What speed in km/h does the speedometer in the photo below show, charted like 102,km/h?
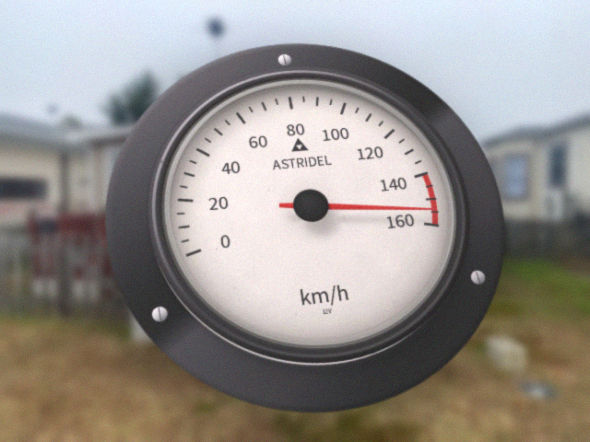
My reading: 155,km/h
